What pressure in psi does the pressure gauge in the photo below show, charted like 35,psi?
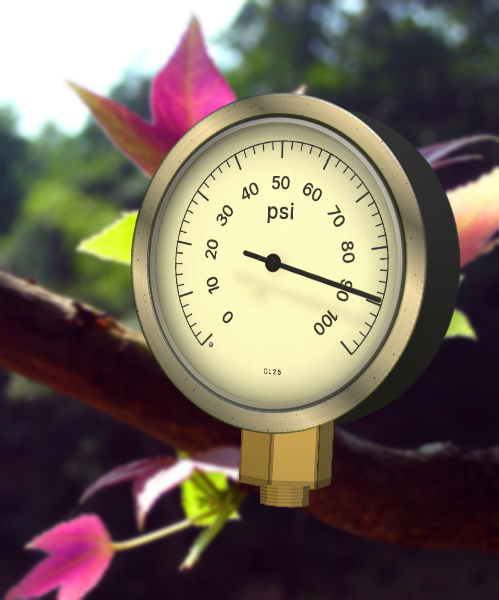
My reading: 89,psi
